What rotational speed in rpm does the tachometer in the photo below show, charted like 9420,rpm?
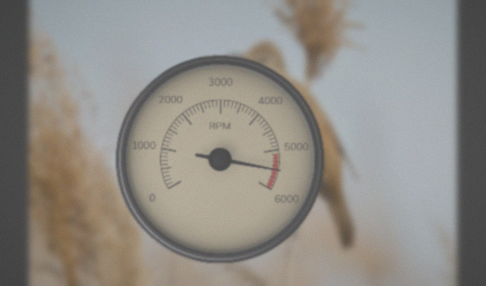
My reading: 5500,rpm
